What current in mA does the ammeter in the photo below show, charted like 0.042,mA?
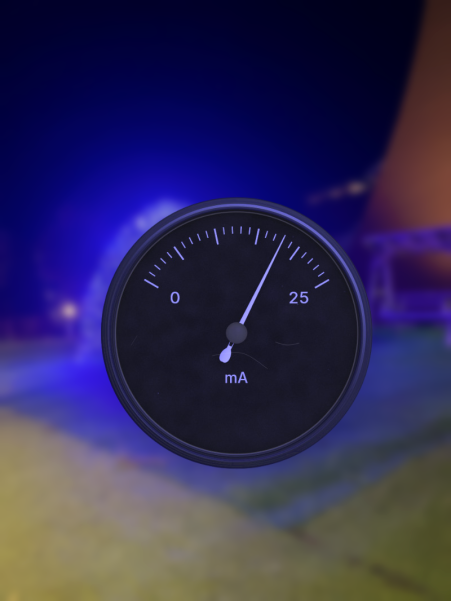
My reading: 18,mA
